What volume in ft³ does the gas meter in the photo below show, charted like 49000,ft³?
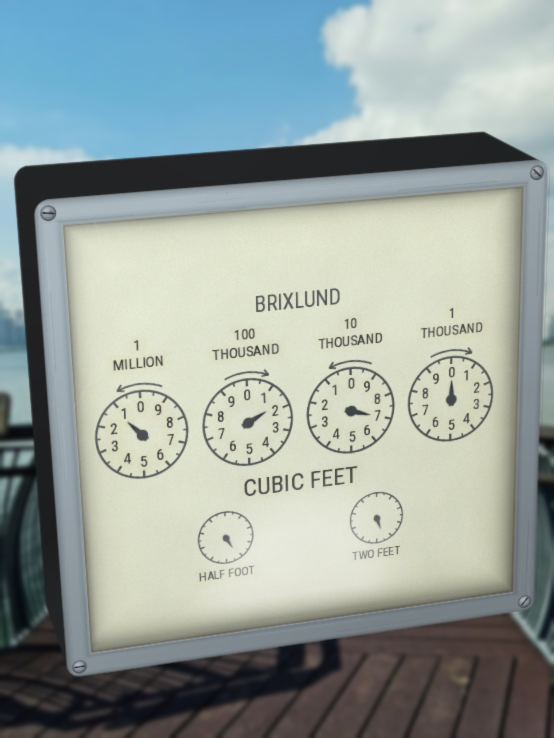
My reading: 117000,ft³
